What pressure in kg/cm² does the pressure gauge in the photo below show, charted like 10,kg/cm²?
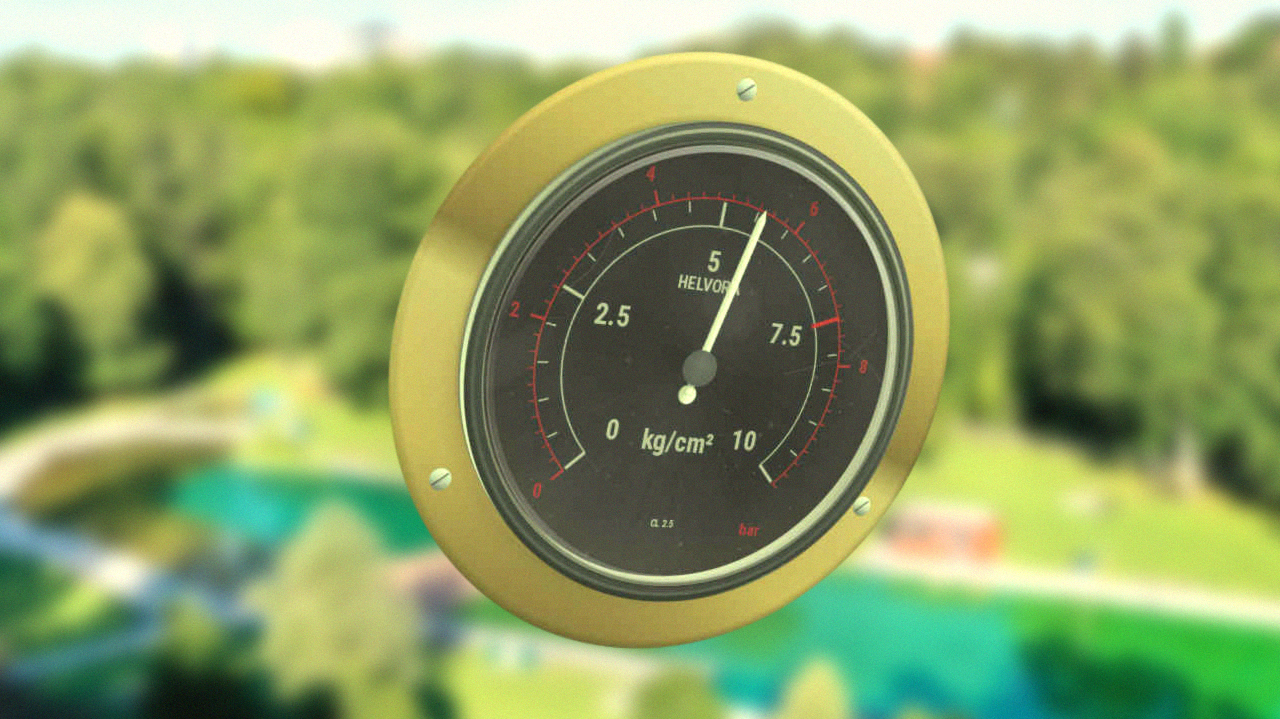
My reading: 5.5,kg/cm²
